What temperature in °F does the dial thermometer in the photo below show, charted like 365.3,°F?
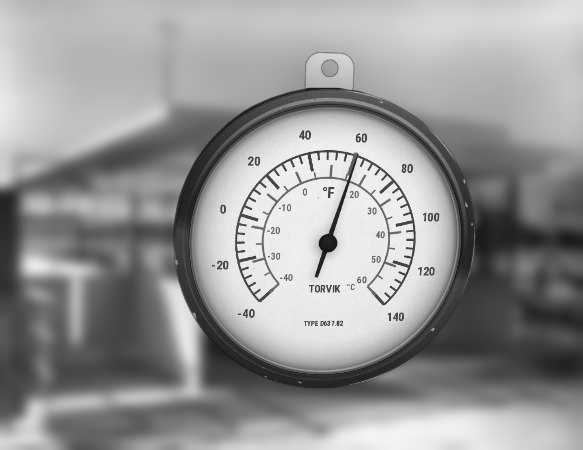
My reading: 60,°F
